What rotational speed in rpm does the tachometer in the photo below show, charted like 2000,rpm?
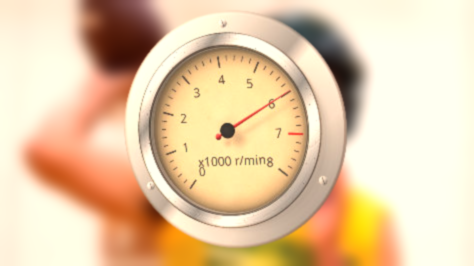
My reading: 6000,rpm
